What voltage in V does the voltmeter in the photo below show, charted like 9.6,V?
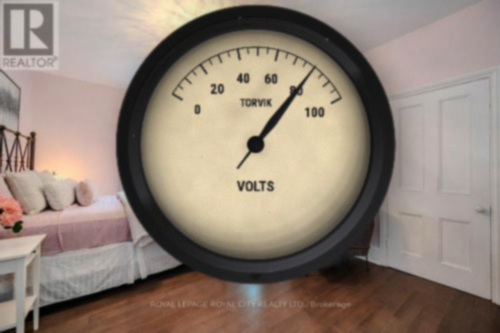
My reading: 80,V
